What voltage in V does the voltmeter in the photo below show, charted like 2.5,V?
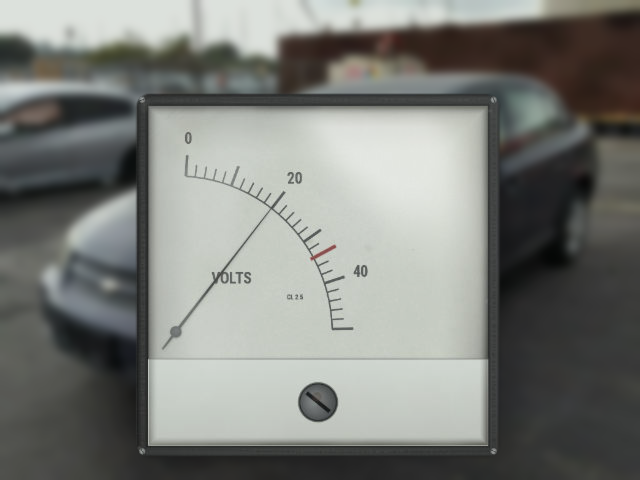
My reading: 20,V
